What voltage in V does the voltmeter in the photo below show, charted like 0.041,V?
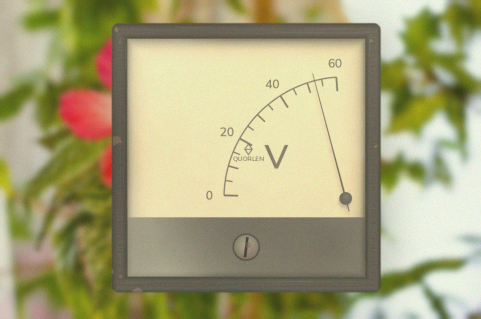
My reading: 52.5,V
